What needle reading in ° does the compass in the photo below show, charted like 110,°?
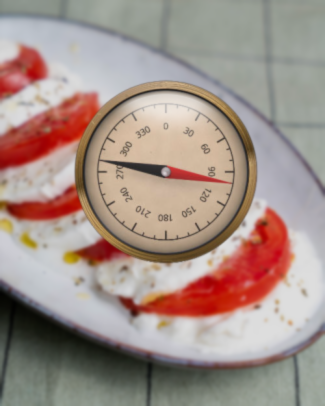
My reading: 100,°
